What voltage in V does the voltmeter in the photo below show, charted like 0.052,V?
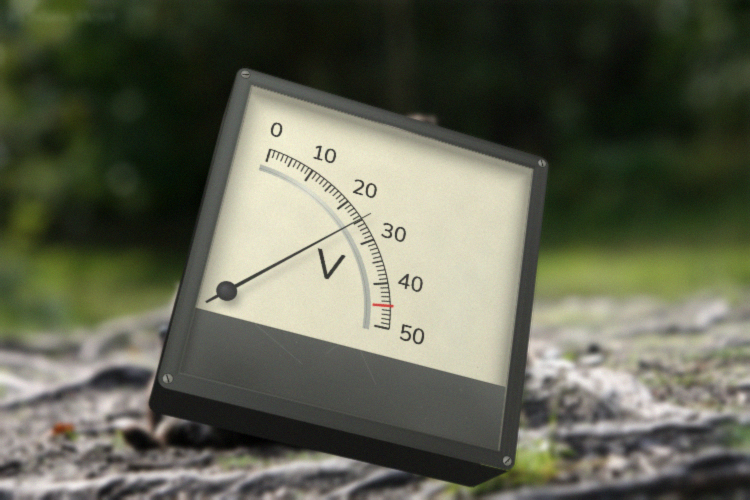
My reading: 25,V
